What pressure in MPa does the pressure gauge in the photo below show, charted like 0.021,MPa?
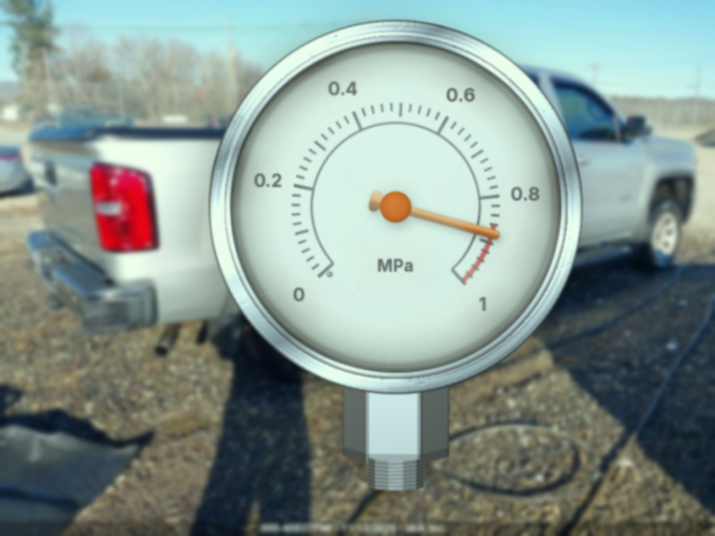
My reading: 0.88,MPa
